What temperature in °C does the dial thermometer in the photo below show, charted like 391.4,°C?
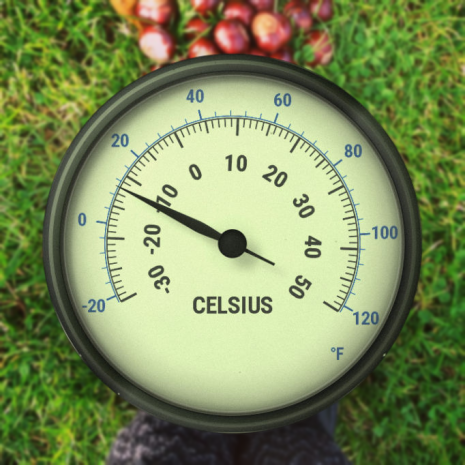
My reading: -12,°C
